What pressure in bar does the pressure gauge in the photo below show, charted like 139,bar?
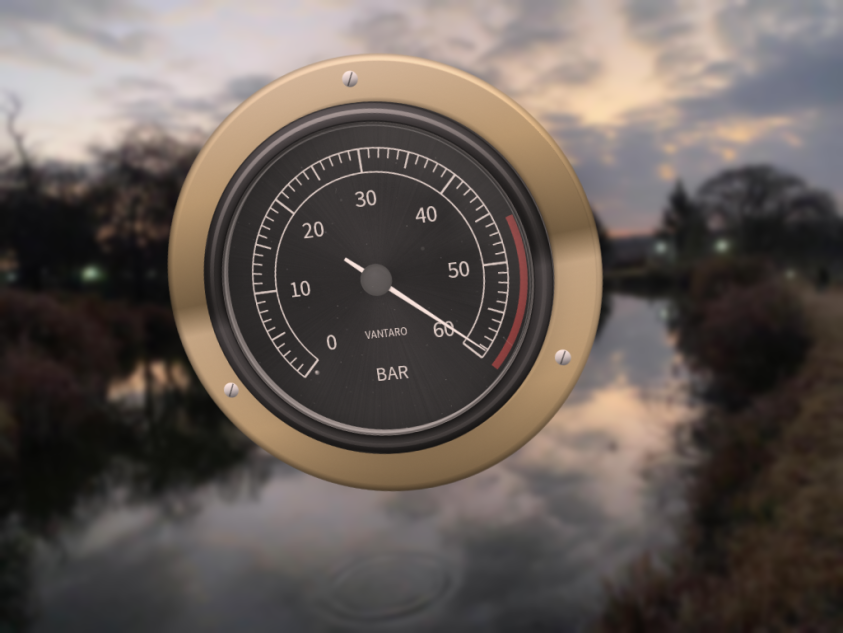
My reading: 59,bar
